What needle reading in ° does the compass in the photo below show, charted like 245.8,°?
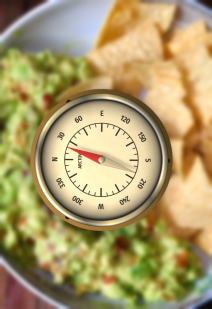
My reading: 20,°
